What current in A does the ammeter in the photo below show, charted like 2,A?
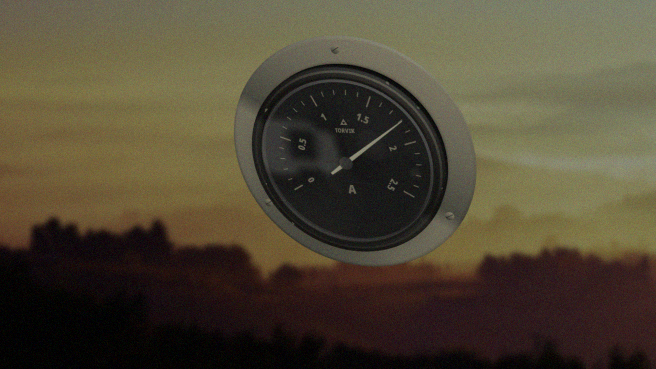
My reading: 1.8,A
